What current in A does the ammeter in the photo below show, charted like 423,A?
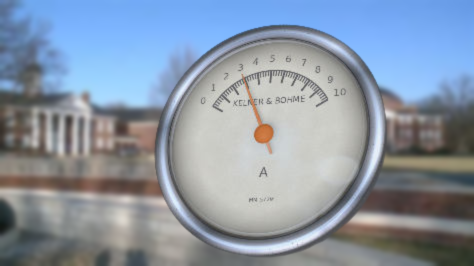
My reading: 3,A
